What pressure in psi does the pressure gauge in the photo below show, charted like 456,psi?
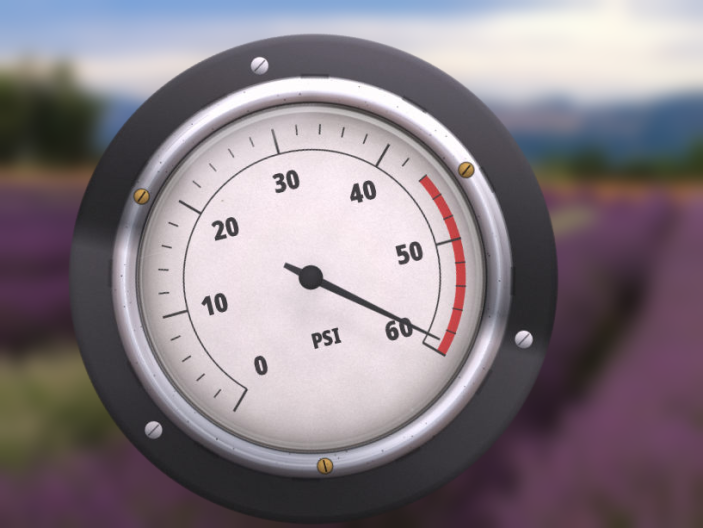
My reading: 59,psi
